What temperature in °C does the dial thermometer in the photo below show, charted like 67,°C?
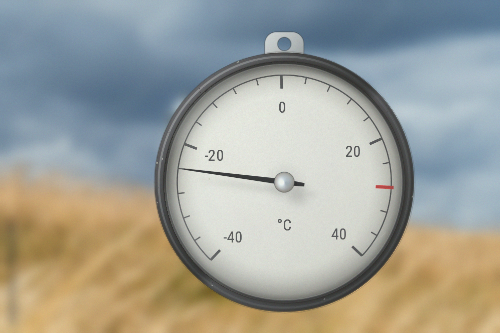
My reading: -24,°C
